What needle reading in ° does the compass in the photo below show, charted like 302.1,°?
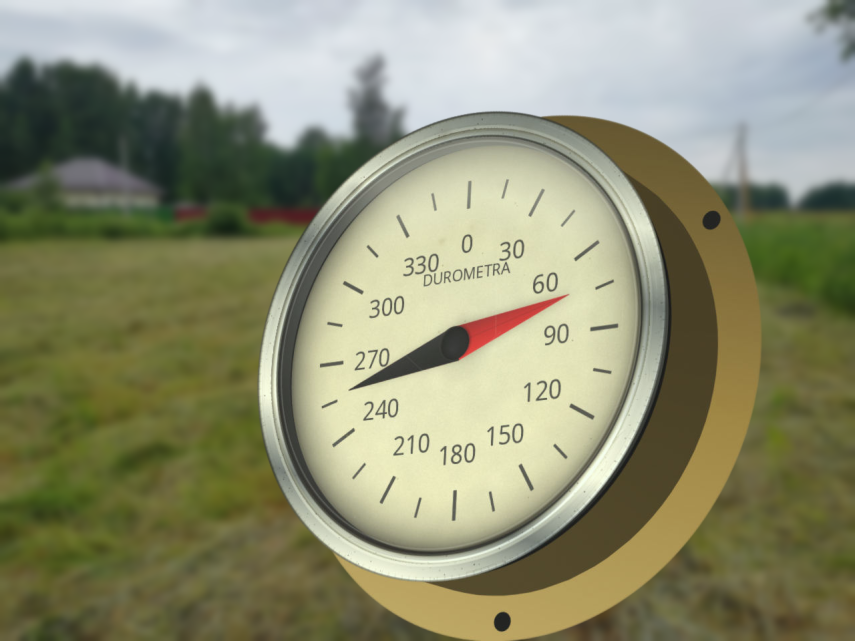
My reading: 75,°
